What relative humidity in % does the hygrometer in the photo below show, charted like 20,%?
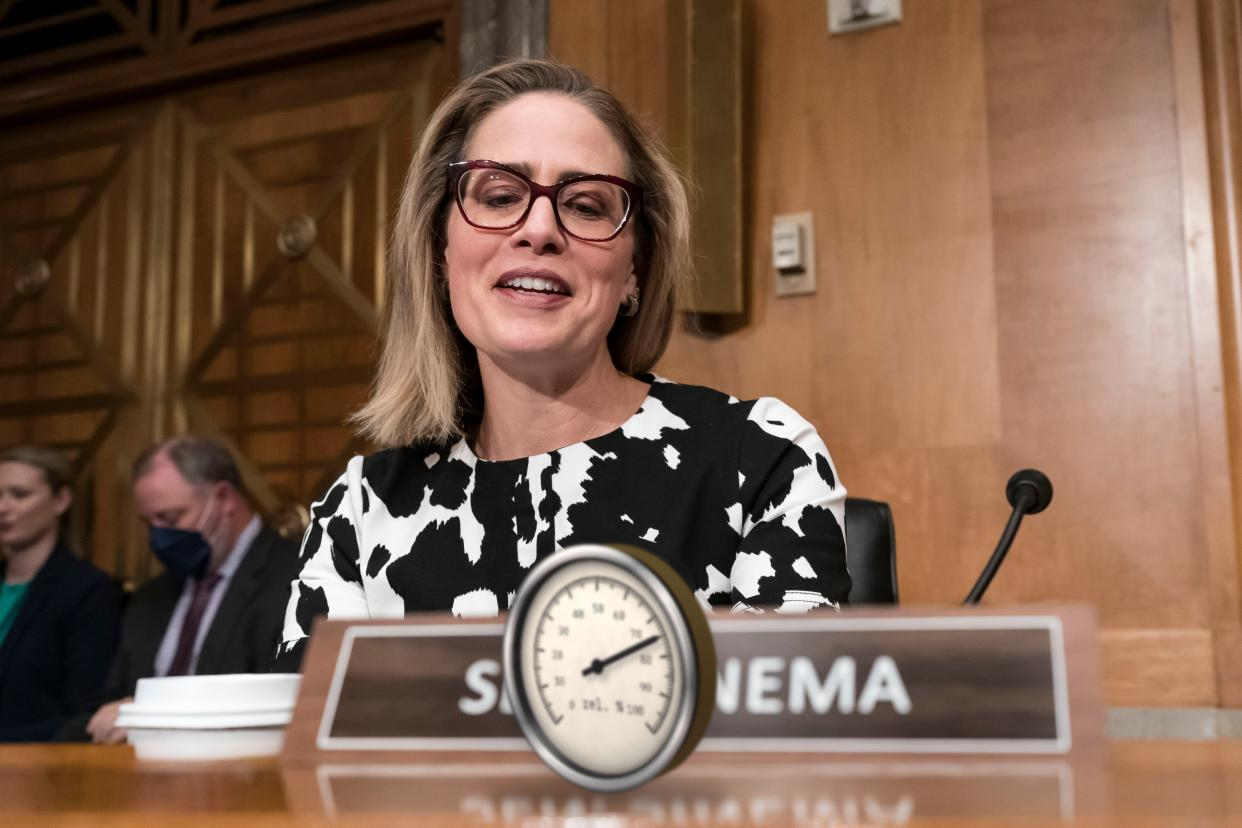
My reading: 75,%
